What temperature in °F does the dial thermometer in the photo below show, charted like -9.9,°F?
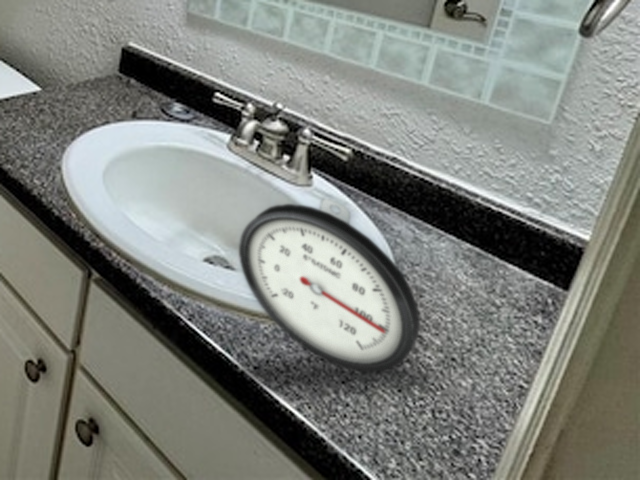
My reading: 100,°F
